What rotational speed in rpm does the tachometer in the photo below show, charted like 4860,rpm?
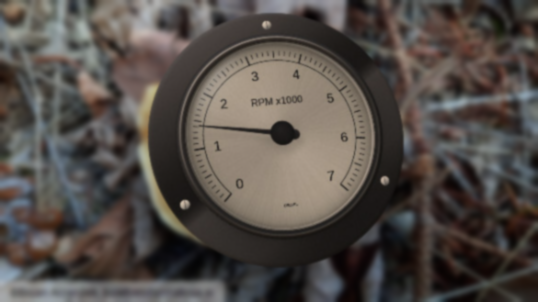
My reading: 1400,rpm
